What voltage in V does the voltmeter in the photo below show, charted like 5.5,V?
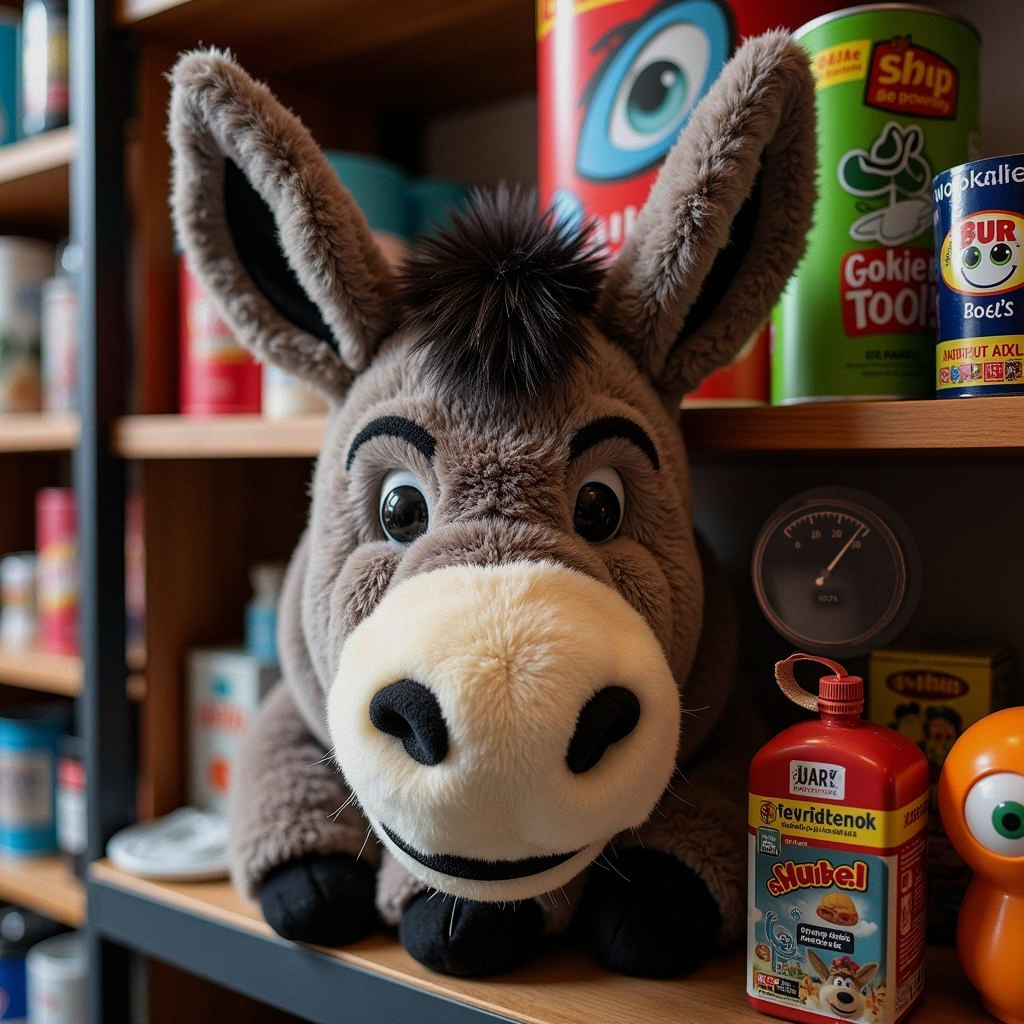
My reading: 28,V
